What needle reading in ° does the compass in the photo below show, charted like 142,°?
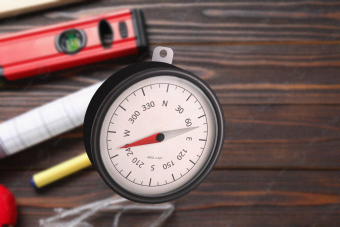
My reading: 250,°
